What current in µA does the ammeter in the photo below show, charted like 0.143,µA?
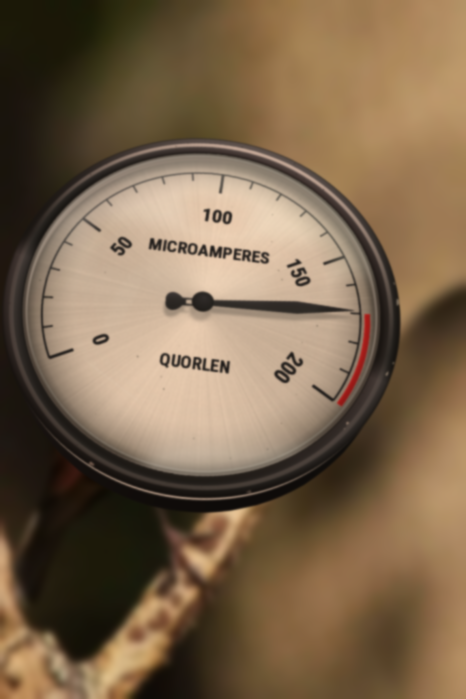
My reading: 170,µA
